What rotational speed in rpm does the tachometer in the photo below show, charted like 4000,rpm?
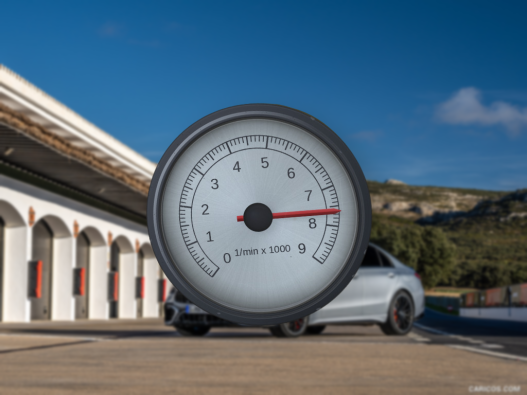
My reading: 7600,rpm
